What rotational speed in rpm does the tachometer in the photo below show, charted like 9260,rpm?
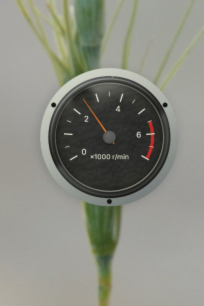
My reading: 2500,rpm
